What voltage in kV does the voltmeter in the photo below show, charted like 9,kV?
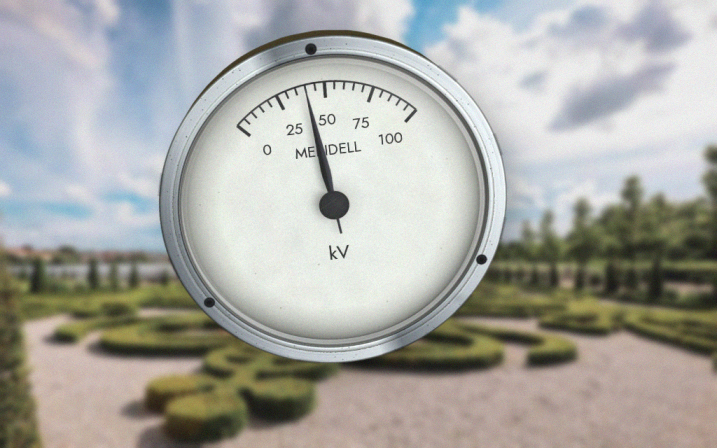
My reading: 40,kV
